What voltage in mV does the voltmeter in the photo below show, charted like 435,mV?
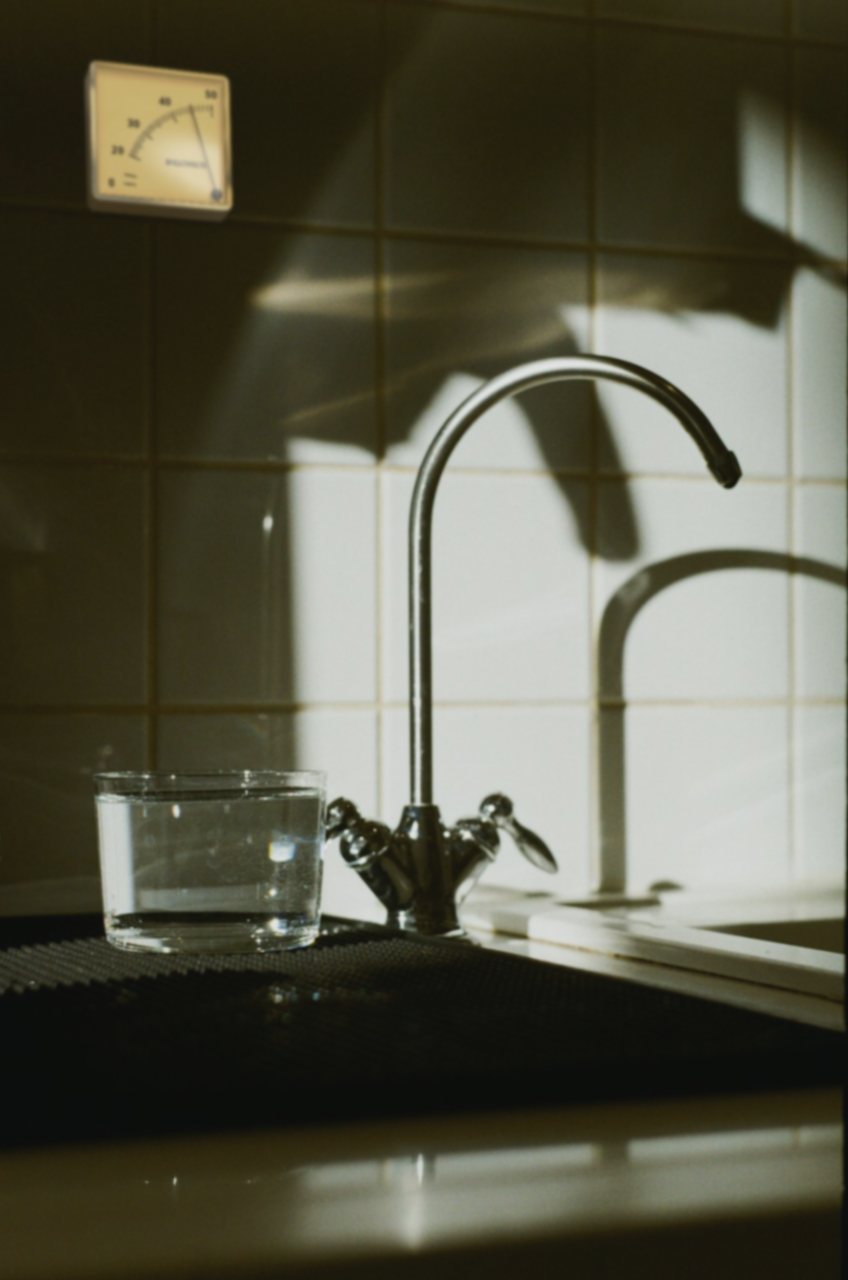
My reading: 45,mV
